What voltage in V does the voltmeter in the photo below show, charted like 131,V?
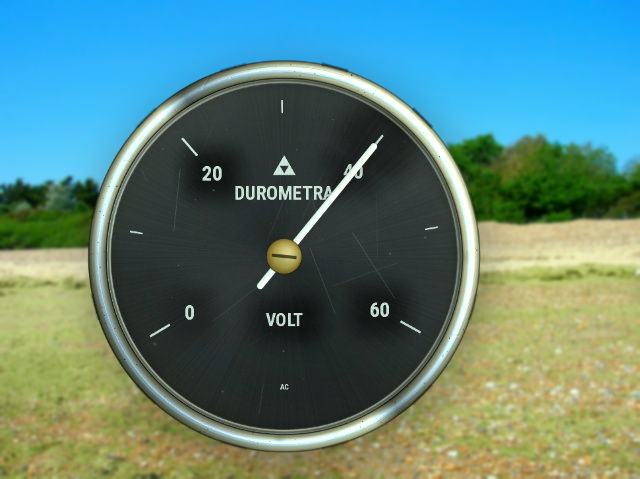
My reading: 40,V
